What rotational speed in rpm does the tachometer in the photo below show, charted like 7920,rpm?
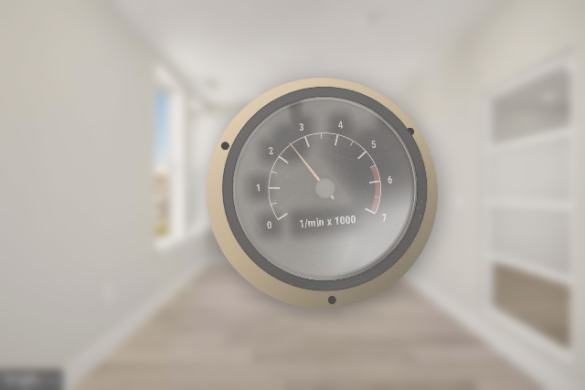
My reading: 2500,rpm
